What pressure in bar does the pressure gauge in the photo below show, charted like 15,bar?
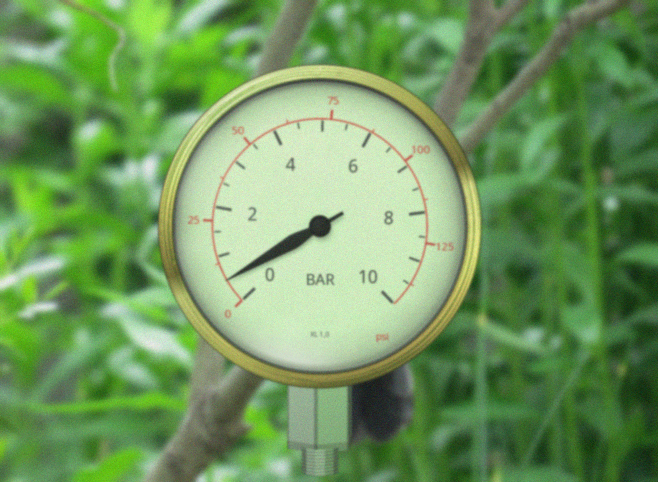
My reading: 0.5,bar
